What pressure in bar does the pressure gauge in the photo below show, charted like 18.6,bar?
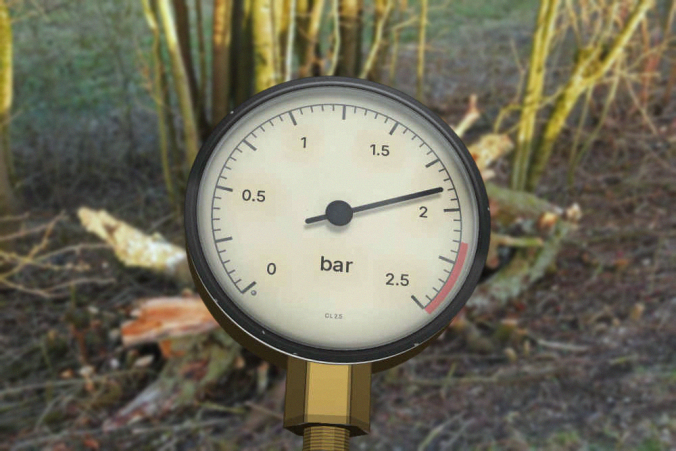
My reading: 1.9,bar
